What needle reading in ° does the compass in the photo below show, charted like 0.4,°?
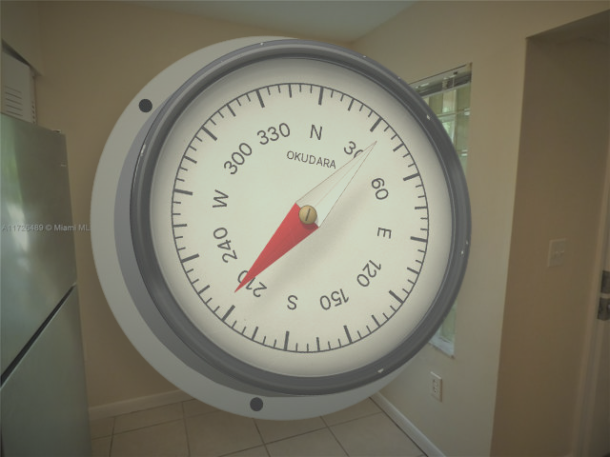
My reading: 215,°
